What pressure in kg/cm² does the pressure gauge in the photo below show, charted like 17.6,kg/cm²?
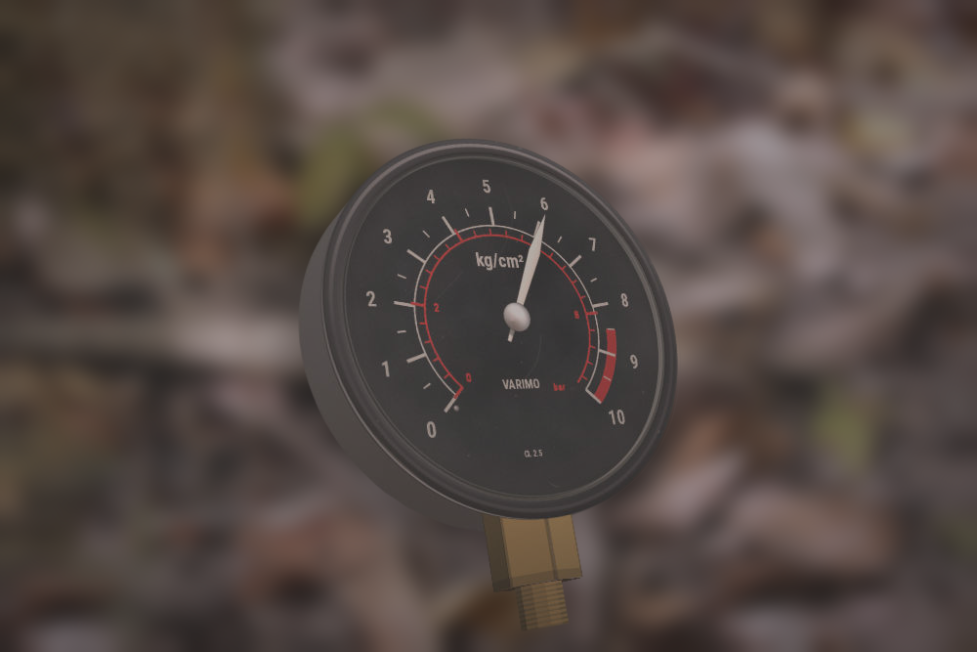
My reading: 6,kg/cm²
